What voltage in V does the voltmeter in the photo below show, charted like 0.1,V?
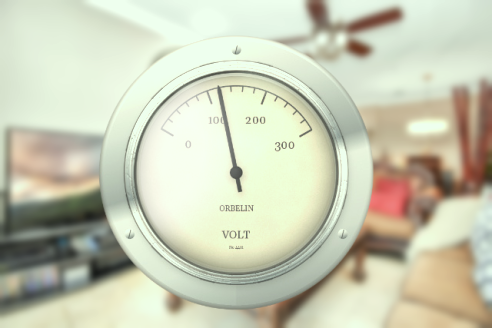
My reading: 120,V
